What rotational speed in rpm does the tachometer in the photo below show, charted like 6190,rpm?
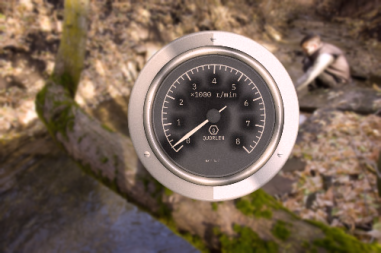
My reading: 200,rpm
